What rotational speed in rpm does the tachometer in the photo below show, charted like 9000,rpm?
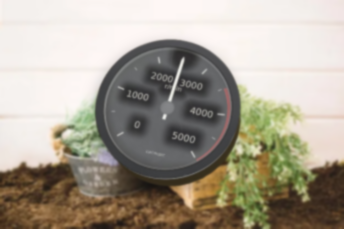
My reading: 2500,rpm
